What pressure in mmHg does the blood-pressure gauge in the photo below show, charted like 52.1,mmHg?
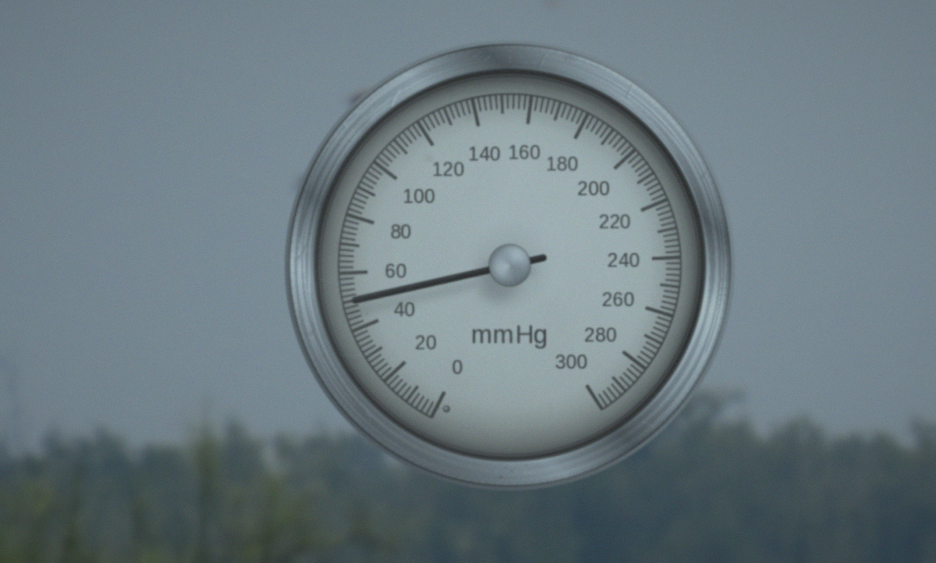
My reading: 50,mmHg
